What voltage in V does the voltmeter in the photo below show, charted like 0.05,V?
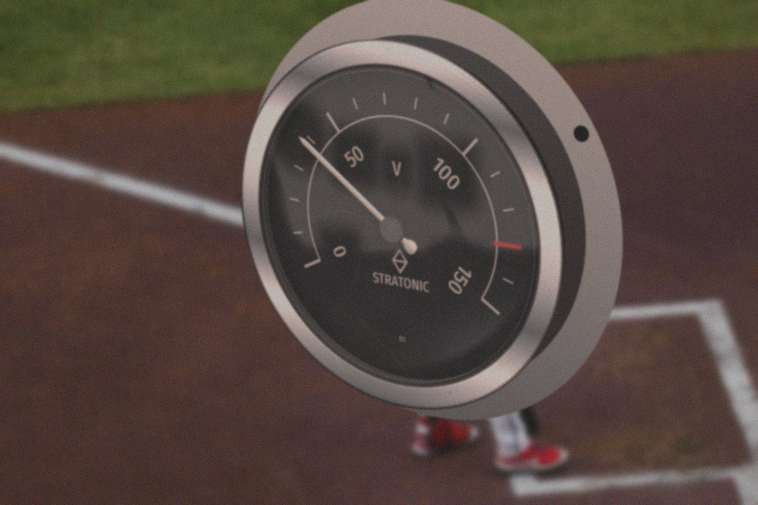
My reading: 40,V
